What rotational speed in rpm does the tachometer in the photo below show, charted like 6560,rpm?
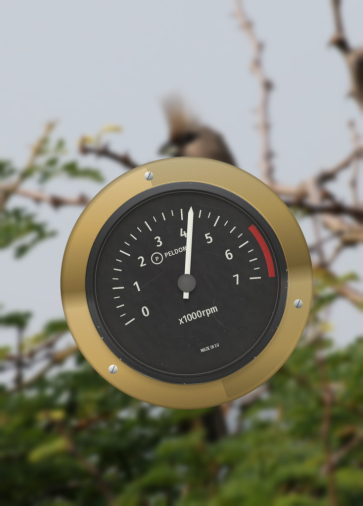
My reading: 4250,rpm
